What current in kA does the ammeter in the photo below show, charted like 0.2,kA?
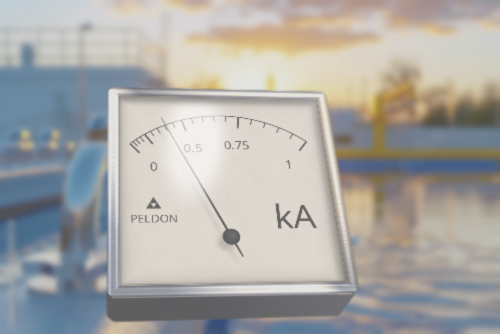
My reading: 0.4,kA
